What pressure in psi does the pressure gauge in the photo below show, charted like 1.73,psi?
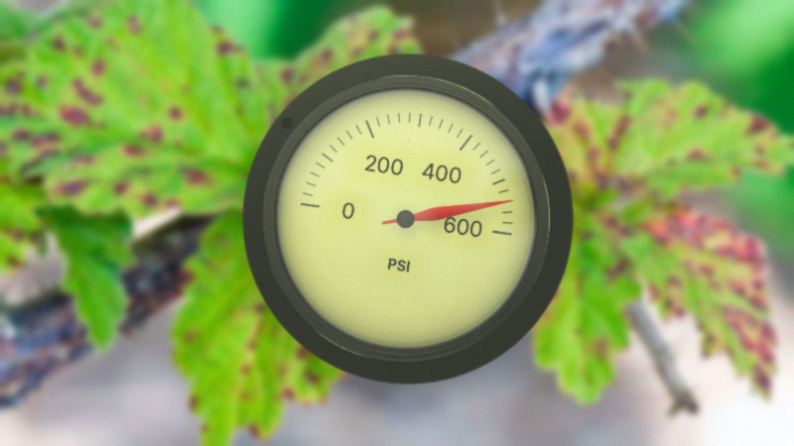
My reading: 540,psi
